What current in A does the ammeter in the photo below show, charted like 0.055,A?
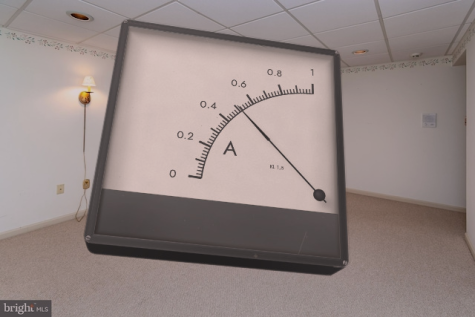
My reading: 0.5,A
